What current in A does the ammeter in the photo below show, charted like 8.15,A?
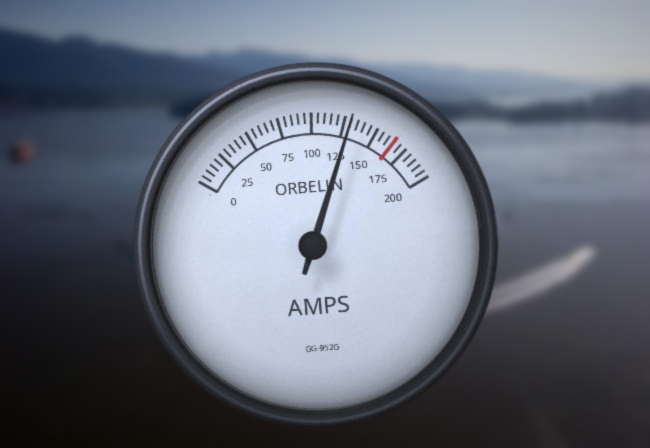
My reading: 130,A
